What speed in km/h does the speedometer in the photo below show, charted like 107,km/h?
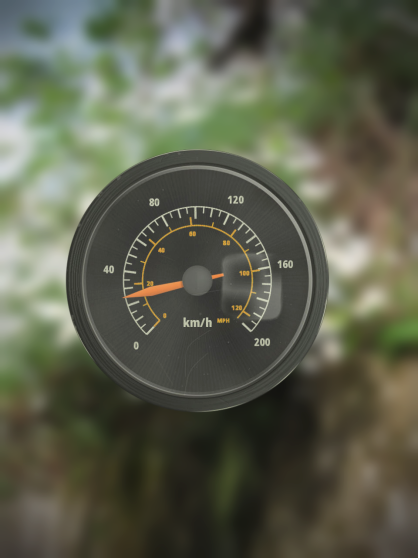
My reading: 25,km/h
